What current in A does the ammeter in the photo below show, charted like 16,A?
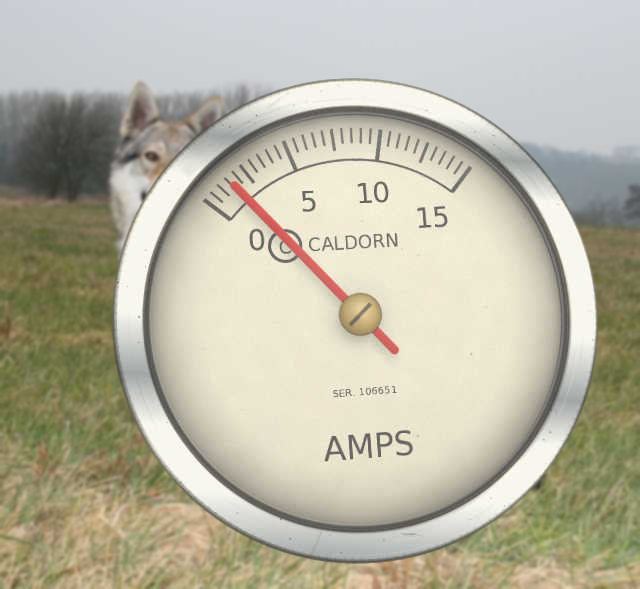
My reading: 1.5,A
